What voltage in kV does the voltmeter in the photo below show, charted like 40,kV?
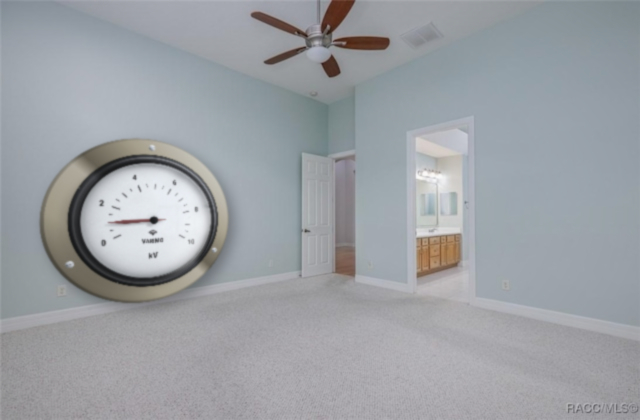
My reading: 1,kV
